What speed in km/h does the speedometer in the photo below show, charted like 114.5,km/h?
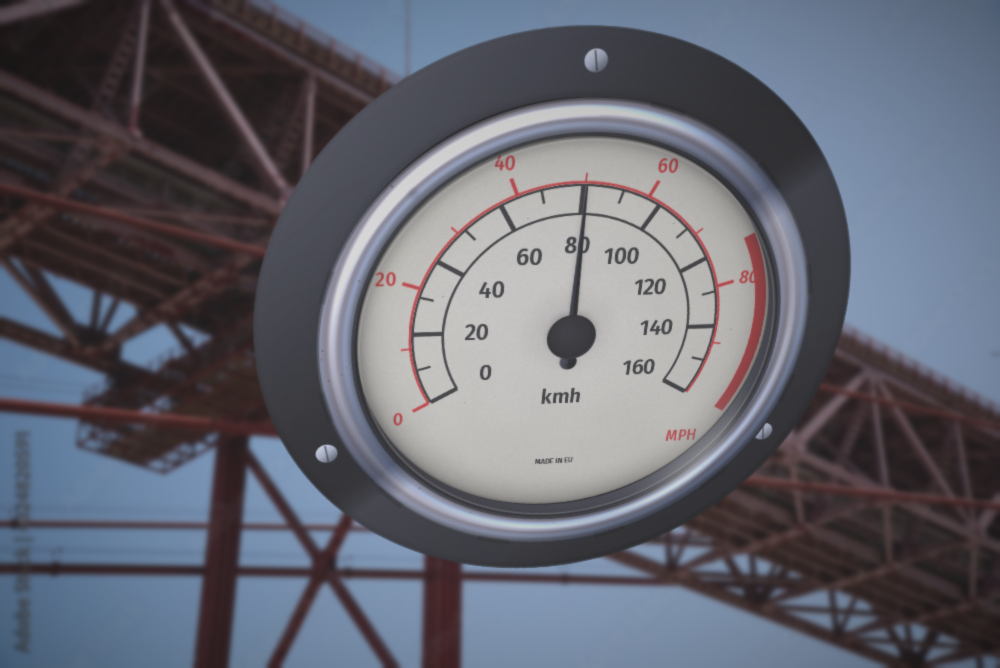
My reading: 80,km/h
